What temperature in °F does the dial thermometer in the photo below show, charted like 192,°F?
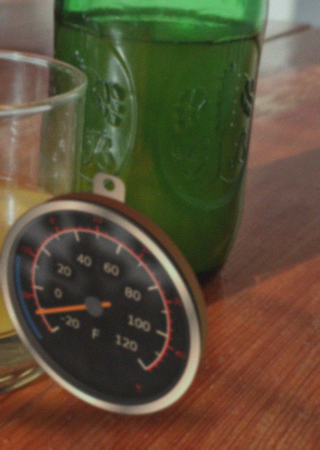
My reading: -10,°F
